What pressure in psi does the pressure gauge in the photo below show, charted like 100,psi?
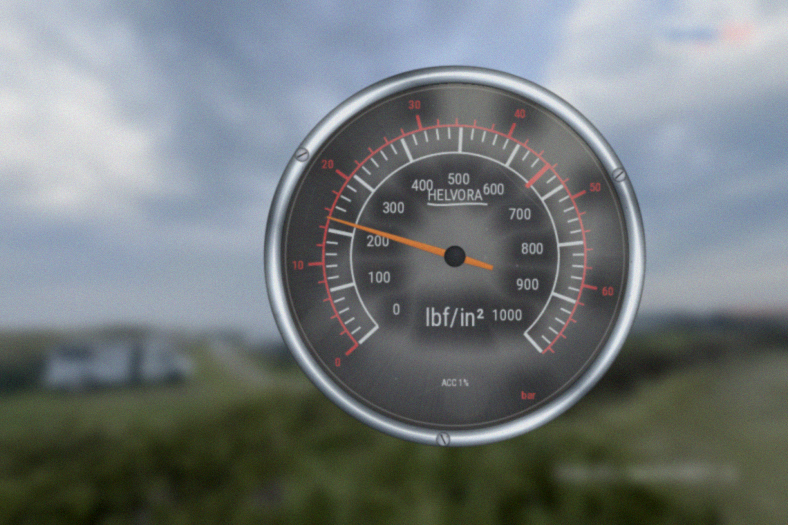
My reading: 220,psi
